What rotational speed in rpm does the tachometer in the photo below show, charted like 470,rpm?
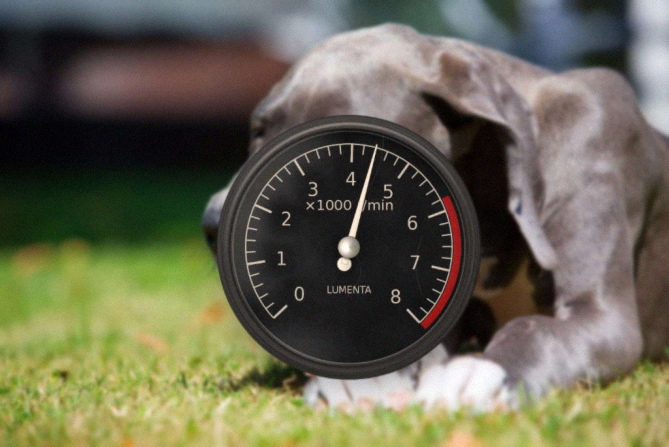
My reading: 4400,rpm
